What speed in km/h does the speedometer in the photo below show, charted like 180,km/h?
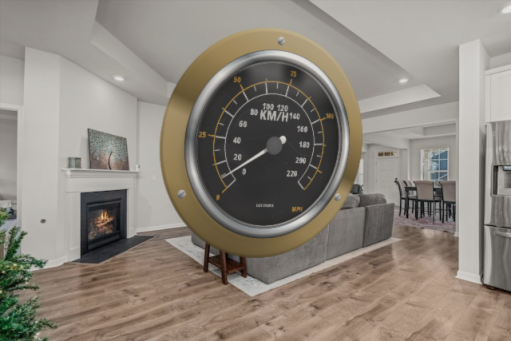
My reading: 10,km/h
